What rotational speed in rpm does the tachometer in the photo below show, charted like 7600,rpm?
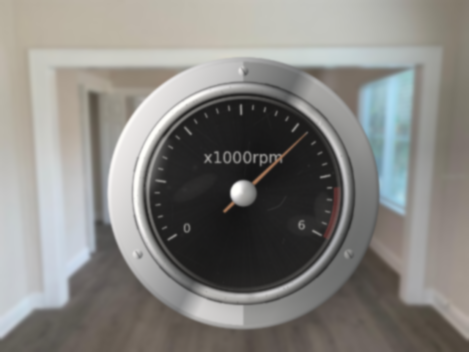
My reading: 4200,rpm
